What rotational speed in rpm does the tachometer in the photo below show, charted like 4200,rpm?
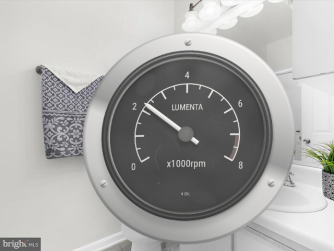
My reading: 2250,rpm
